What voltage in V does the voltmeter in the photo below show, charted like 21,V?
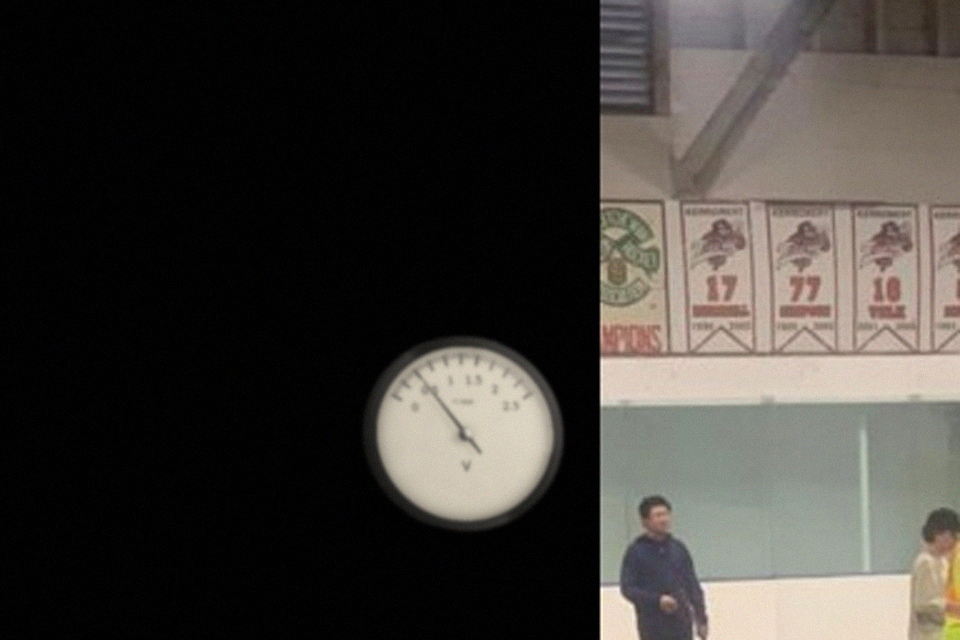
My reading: 0.5,V
